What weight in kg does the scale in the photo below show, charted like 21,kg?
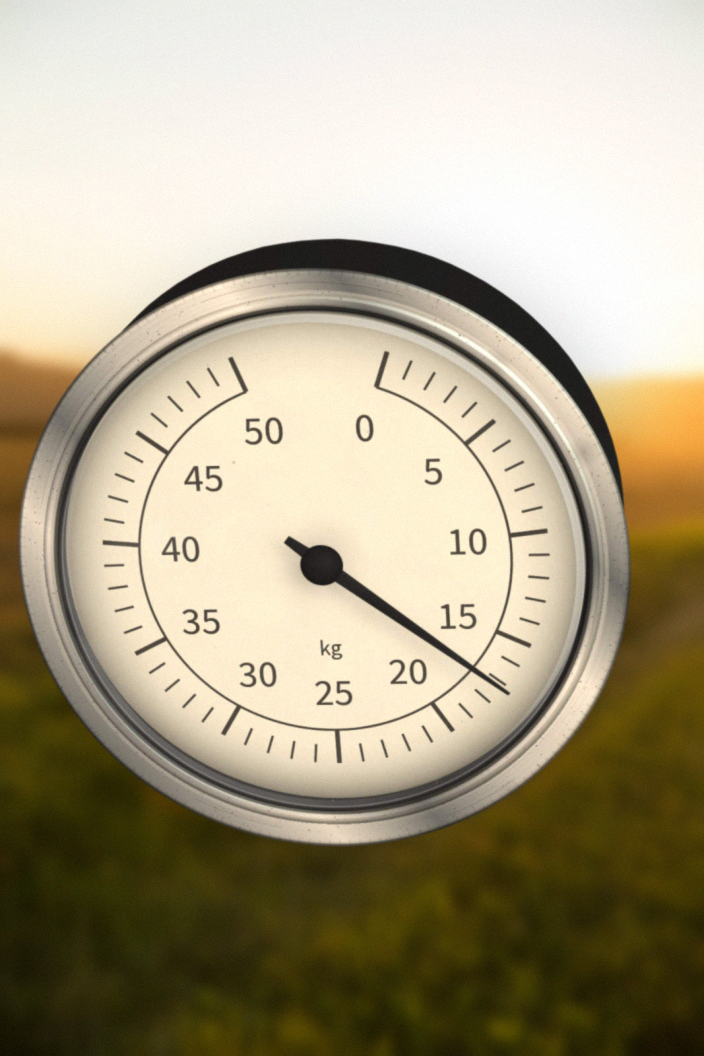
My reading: 17,kg
